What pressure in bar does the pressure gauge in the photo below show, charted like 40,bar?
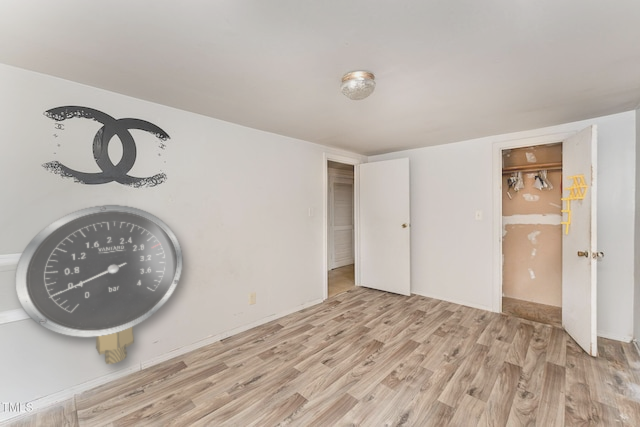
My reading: 0.4,bar
